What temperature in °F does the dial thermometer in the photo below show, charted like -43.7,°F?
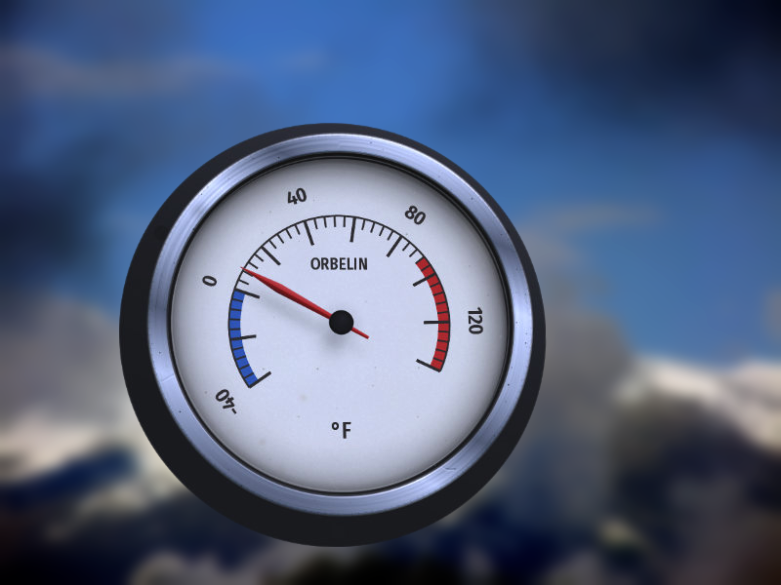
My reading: 8,°F
